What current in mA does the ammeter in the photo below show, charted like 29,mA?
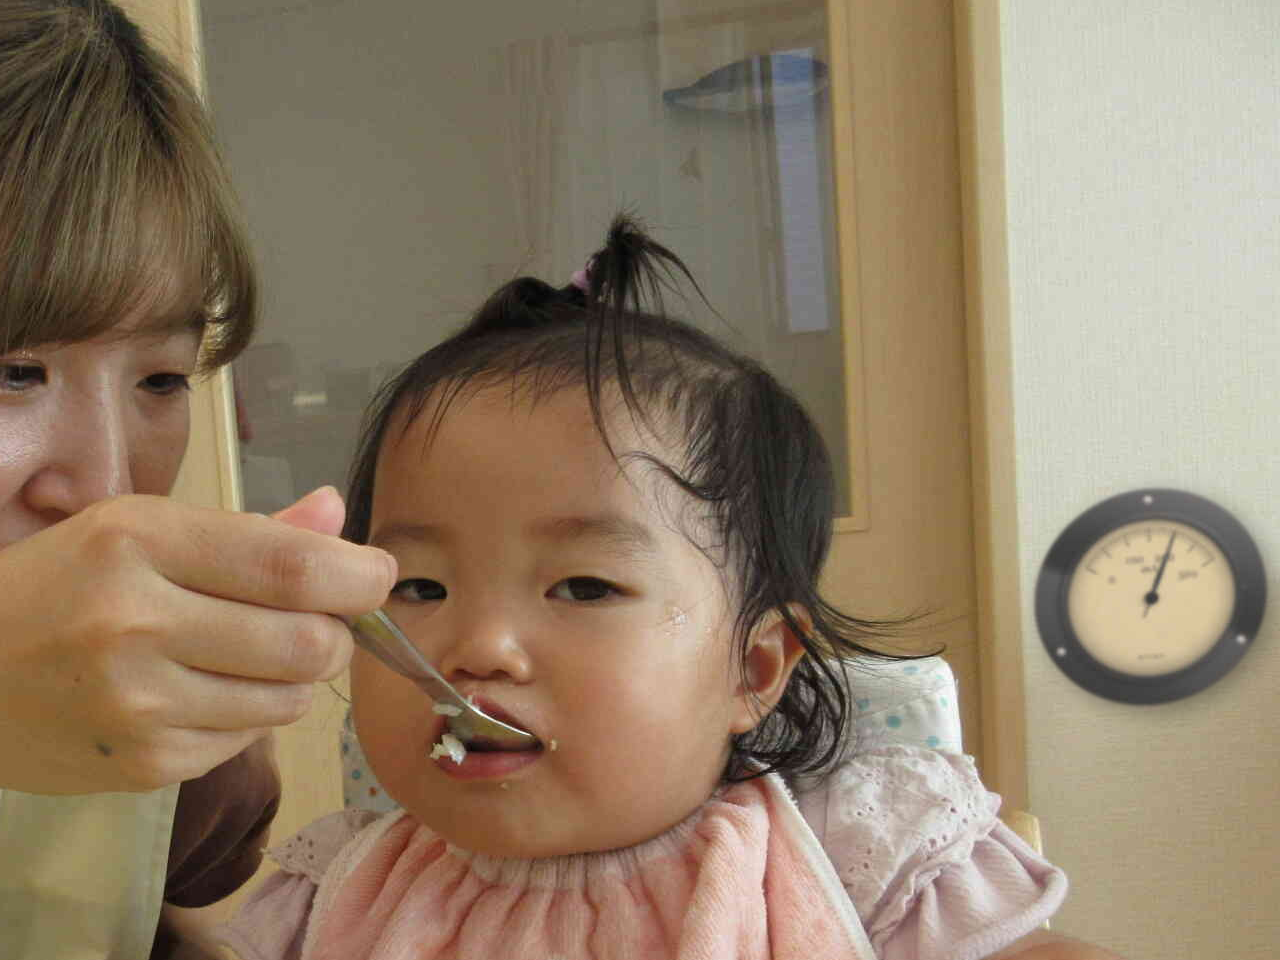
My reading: 200,mA
